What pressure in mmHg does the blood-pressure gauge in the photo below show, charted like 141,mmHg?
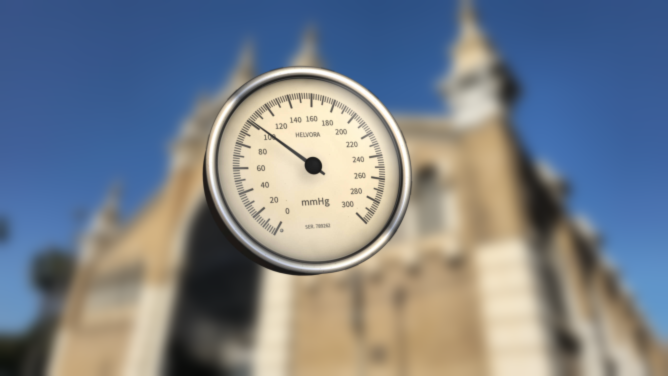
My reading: 100,mmHg
